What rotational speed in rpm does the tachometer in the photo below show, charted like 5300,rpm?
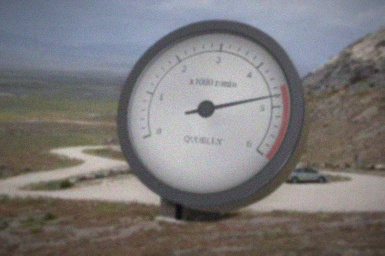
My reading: 4800,rpm
